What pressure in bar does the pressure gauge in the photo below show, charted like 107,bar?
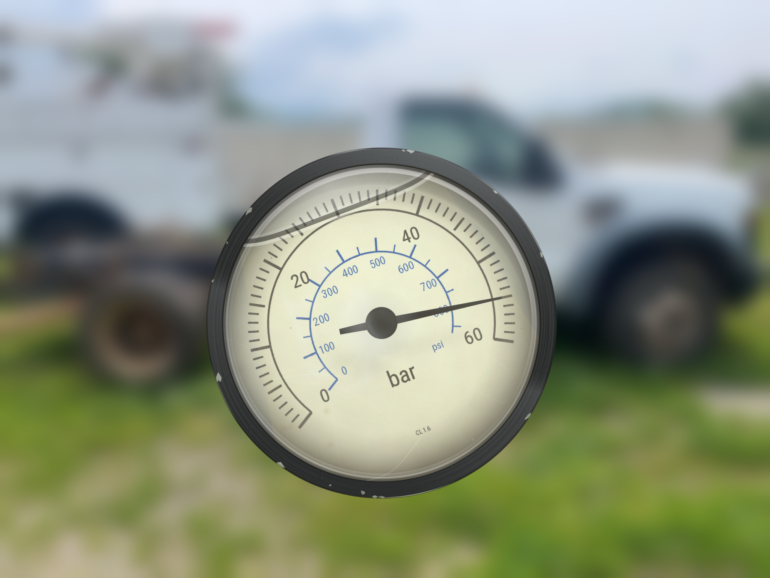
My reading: 55,bar
